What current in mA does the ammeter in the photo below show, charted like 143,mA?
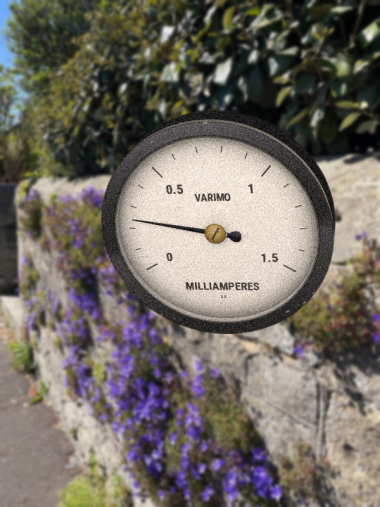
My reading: 0.25,mA
